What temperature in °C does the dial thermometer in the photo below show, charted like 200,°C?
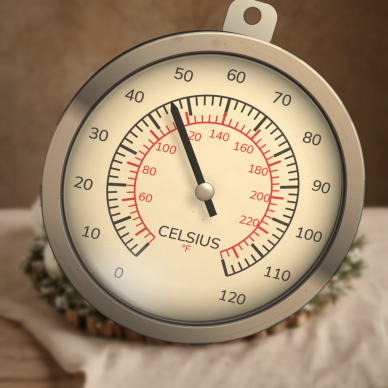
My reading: 46,°C
